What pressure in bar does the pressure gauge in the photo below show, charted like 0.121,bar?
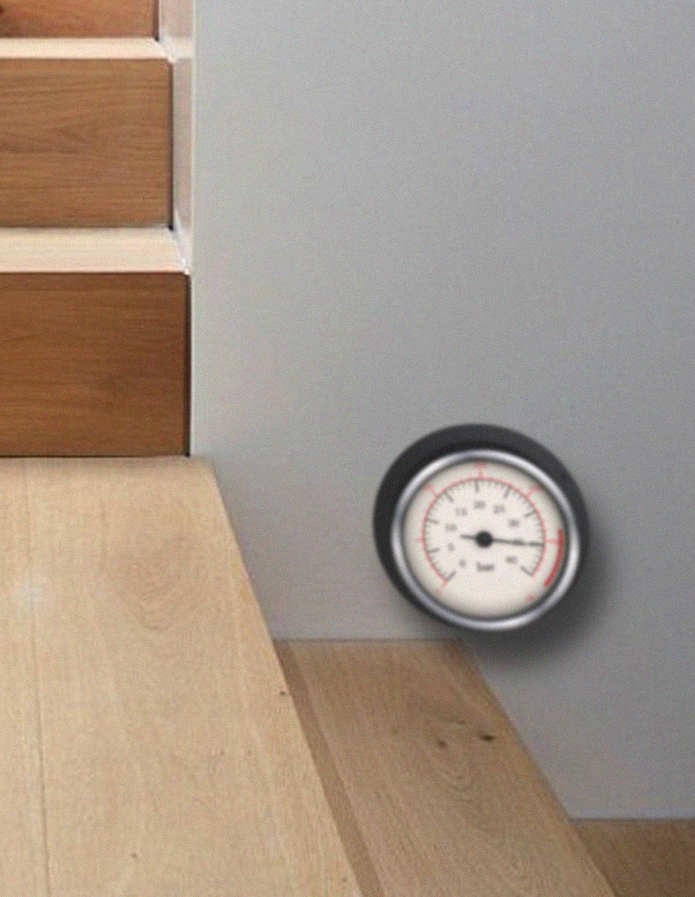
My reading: 35,bar
